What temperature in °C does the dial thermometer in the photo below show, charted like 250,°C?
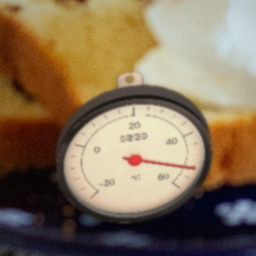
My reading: 52,°C
